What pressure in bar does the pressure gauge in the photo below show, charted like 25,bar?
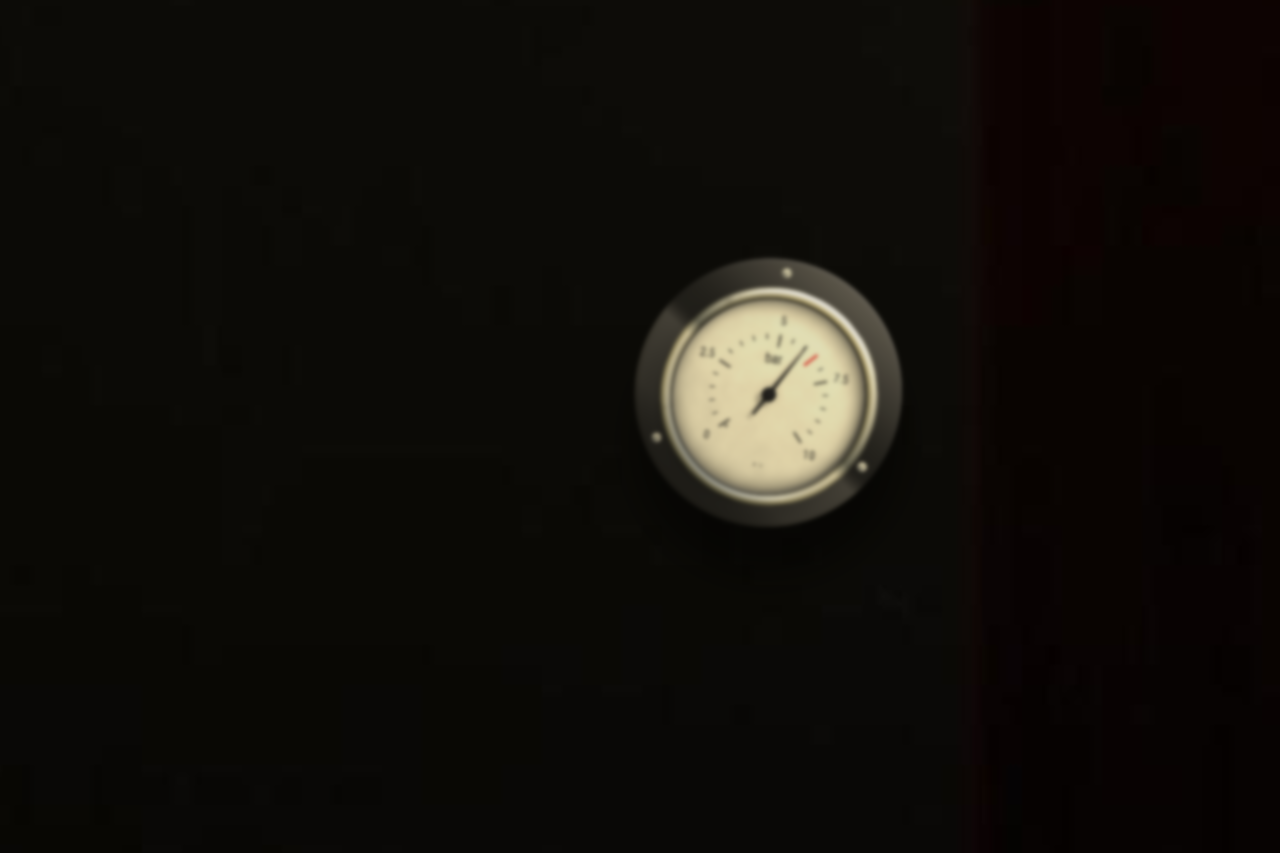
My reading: 6,bar
